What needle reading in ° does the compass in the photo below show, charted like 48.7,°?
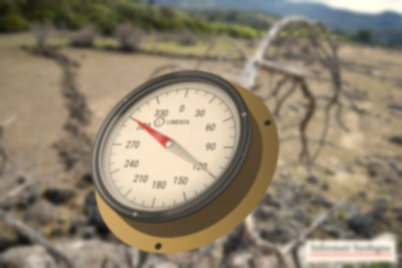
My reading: 300,°
